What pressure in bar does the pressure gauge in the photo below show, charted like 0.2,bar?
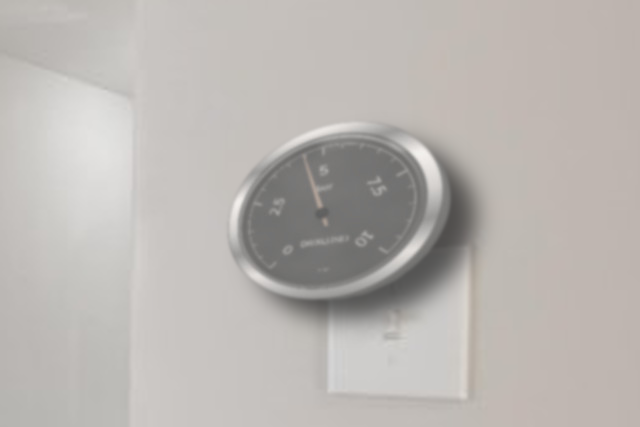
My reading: 4.5,bar
